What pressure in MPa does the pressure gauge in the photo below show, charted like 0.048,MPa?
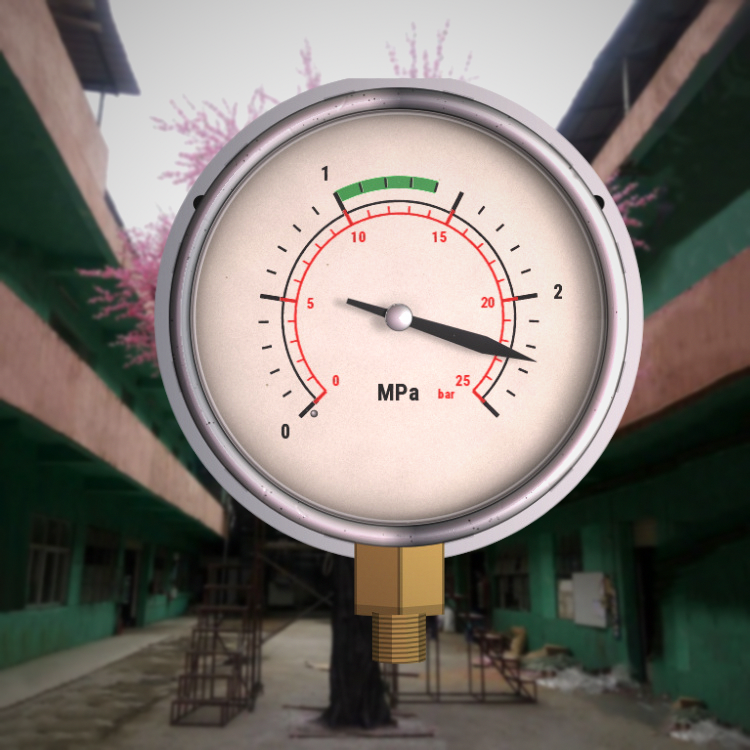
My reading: 2.25,MPa
